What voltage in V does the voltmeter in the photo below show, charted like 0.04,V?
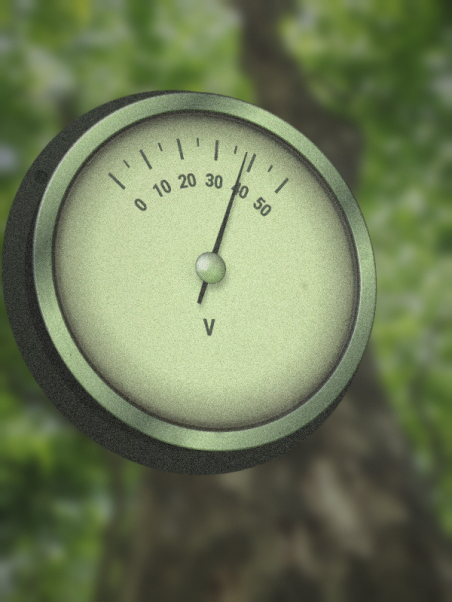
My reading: 37.5,V
